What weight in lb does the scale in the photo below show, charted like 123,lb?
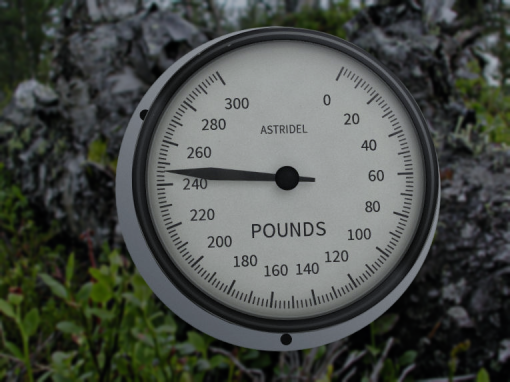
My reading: 246,lb
